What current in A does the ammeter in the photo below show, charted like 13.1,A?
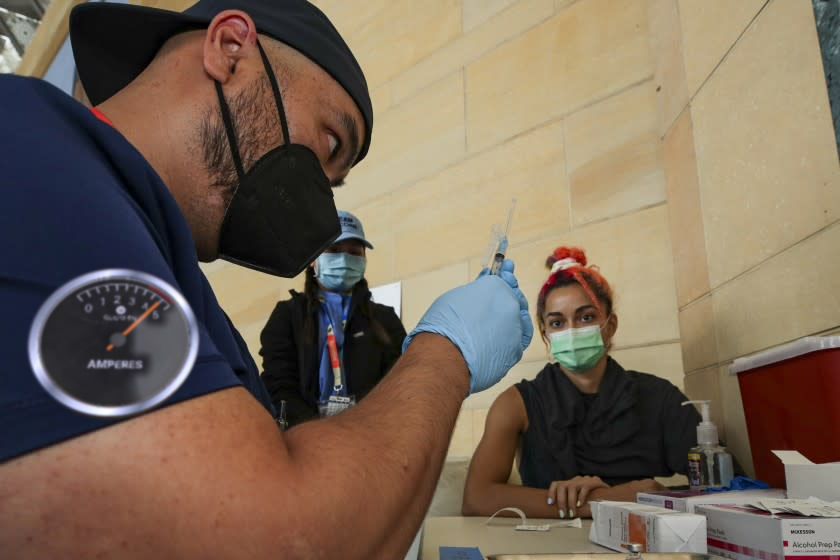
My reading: 4.5,A
